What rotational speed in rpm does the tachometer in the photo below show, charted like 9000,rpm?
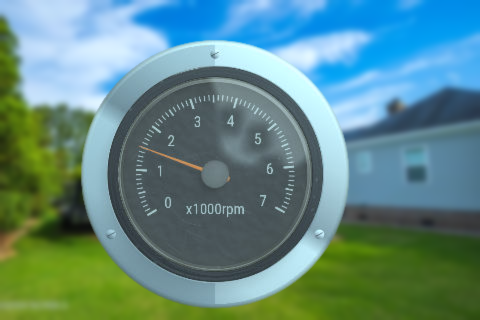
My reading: 1500,rpm
